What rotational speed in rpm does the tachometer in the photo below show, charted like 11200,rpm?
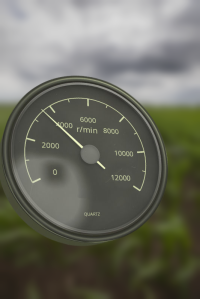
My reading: 3500,rpm
